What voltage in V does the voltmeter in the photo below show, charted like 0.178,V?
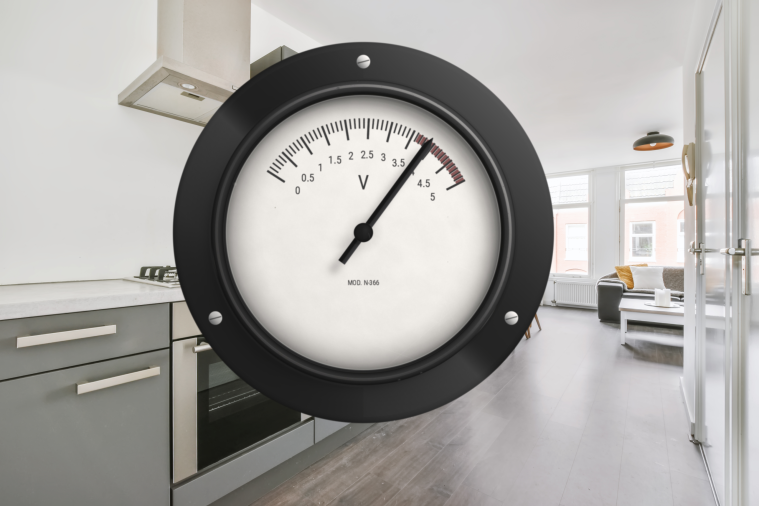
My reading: 3.9,V
